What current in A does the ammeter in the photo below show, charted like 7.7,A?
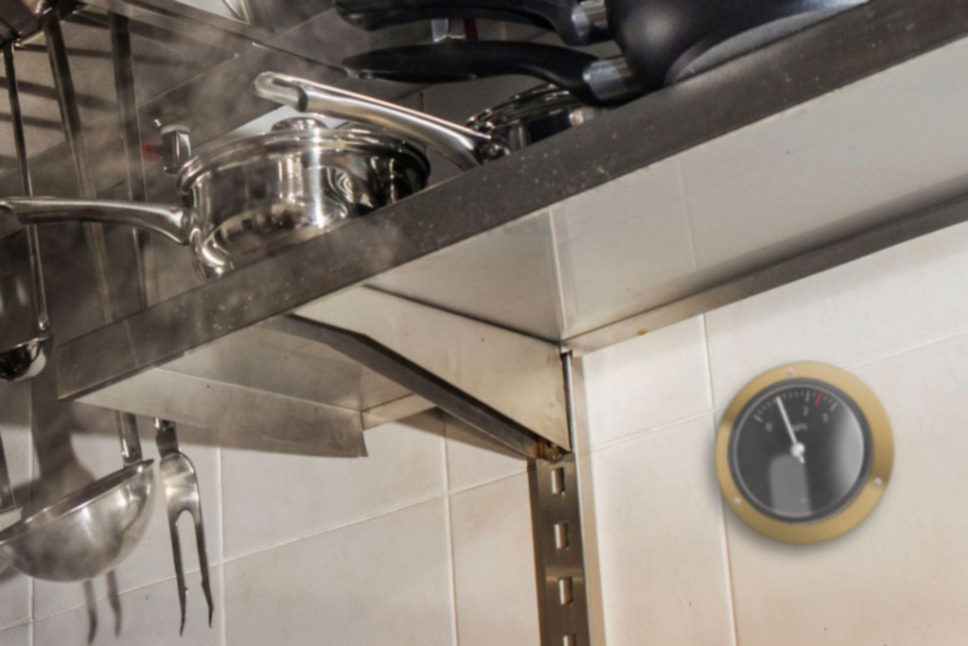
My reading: 1,A
